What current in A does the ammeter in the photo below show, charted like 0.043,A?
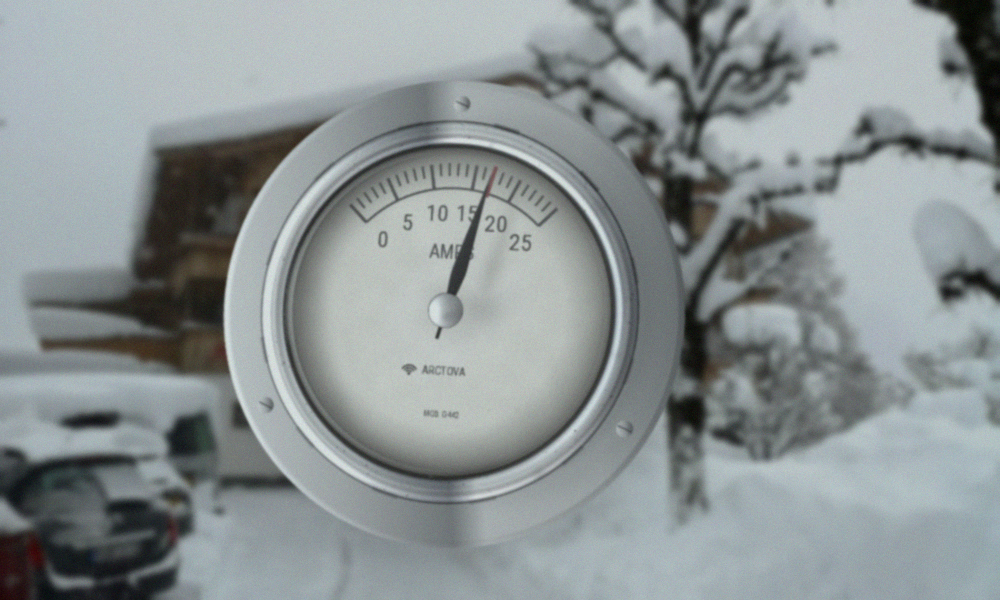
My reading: 17,A
